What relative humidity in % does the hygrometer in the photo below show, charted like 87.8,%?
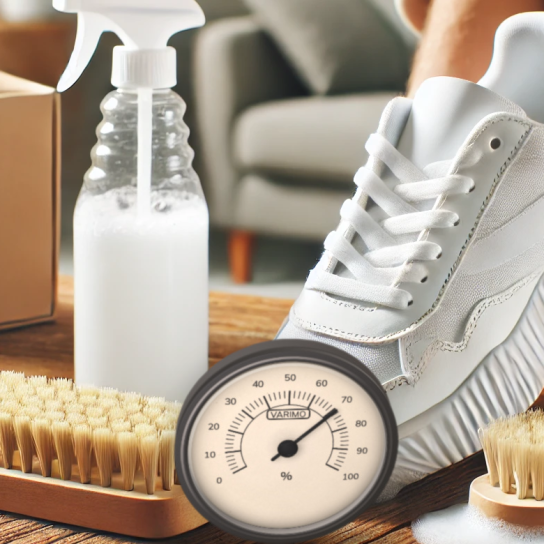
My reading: 70,%
